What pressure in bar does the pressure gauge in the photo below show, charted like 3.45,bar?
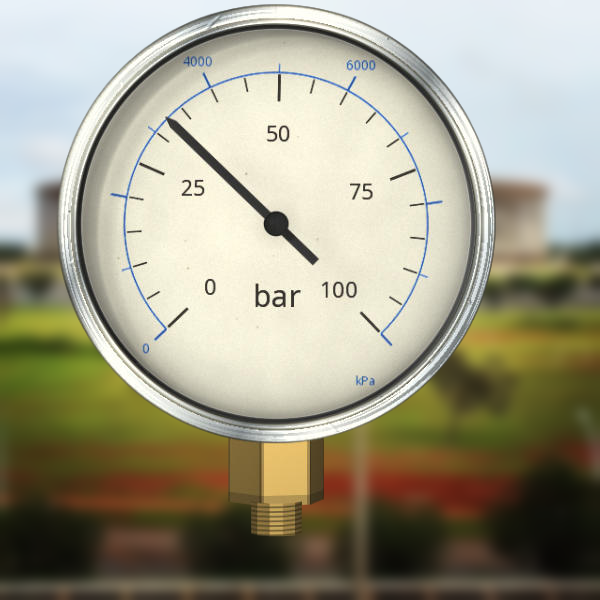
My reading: 32.5,bar
